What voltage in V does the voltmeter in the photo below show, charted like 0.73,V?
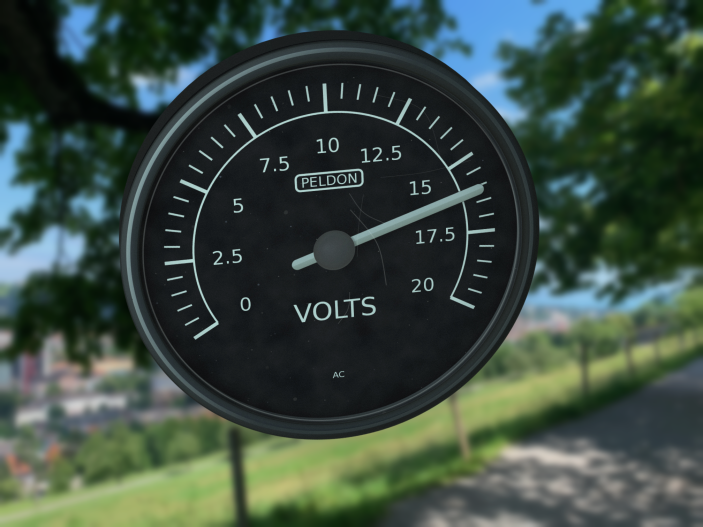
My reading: 16,V
